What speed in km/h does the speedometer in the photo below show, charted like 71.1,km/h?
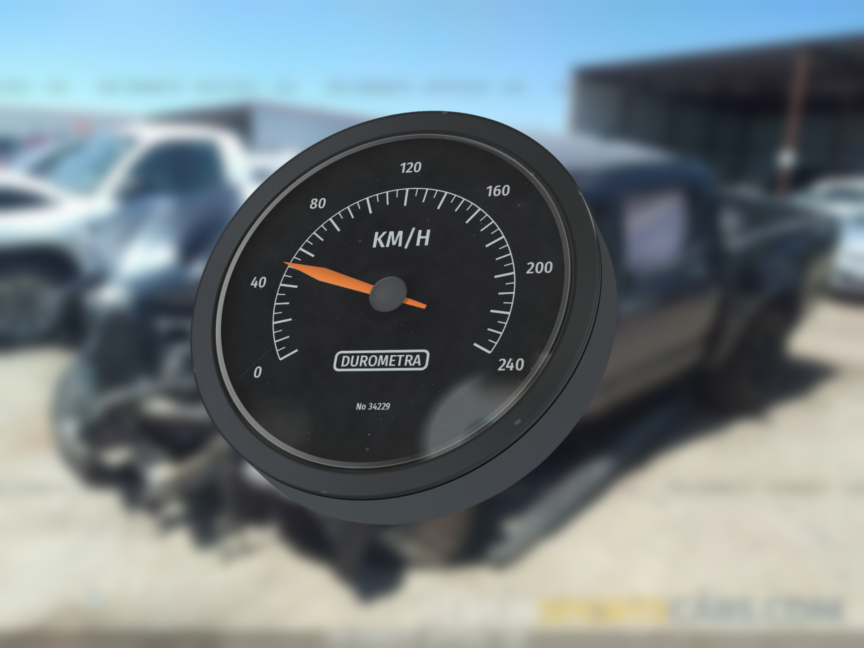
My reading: 50,km/h
